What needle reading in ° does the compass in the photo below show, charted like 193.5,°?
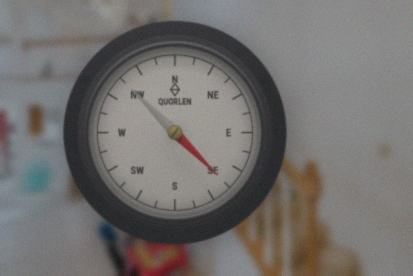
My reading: 135,°
